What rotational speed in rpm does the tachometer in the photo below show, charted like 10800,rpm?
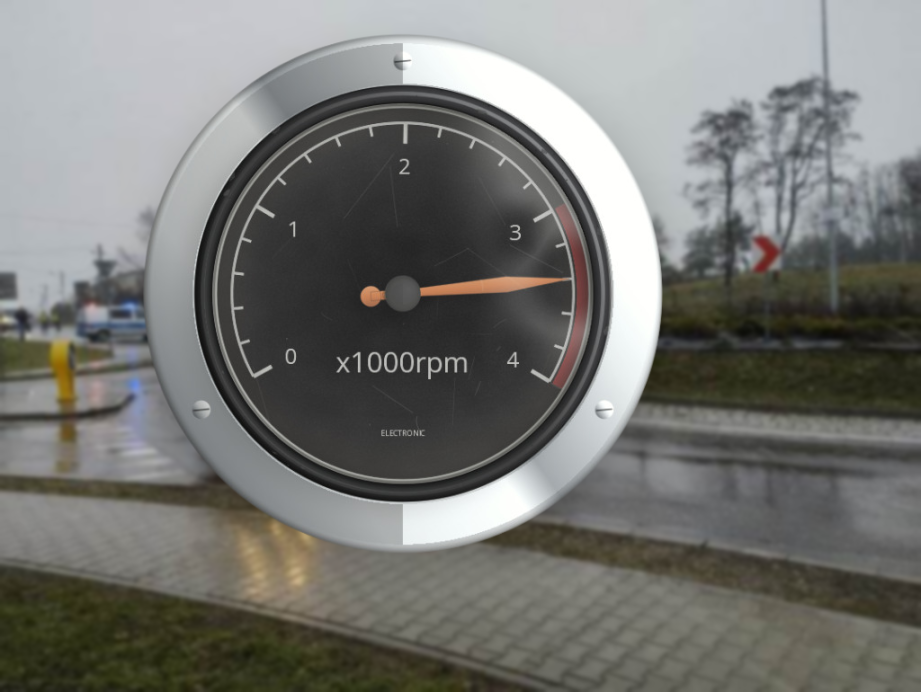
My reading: 3400,rpm
